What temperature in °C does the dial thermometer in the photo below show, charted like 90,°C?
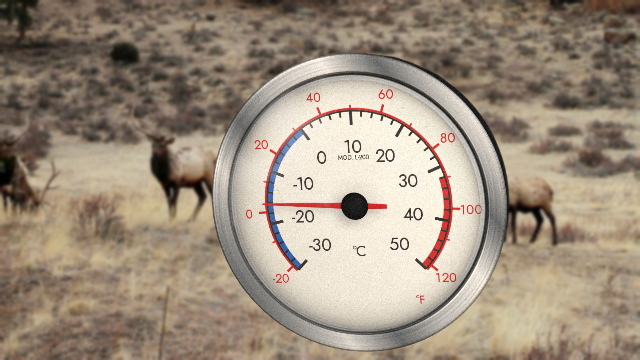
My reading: -16,°C
